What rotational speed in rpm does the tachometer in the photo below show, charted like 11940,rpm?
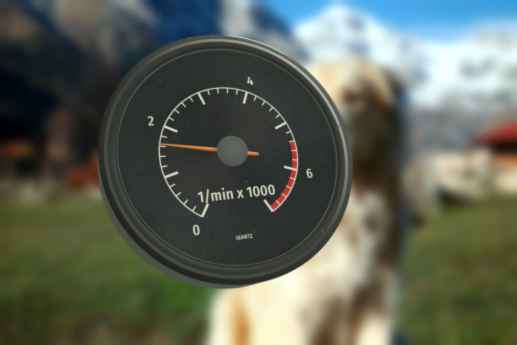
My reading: 1600,rpm
